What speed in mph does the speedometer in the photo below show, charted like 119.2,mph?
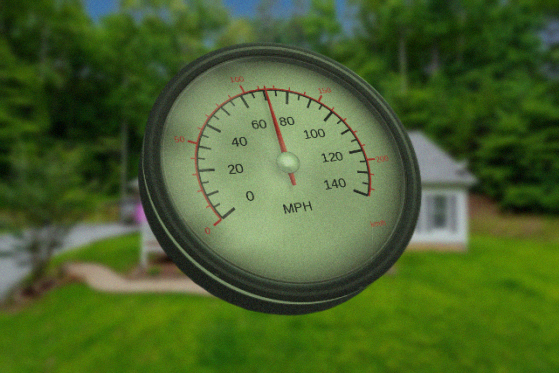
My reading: 70,mph
